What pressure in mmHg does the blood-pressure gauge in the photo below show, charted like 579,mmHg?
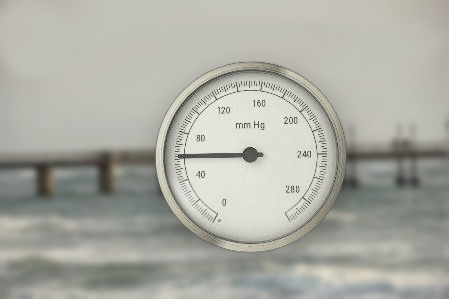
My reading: 60,mmHg
